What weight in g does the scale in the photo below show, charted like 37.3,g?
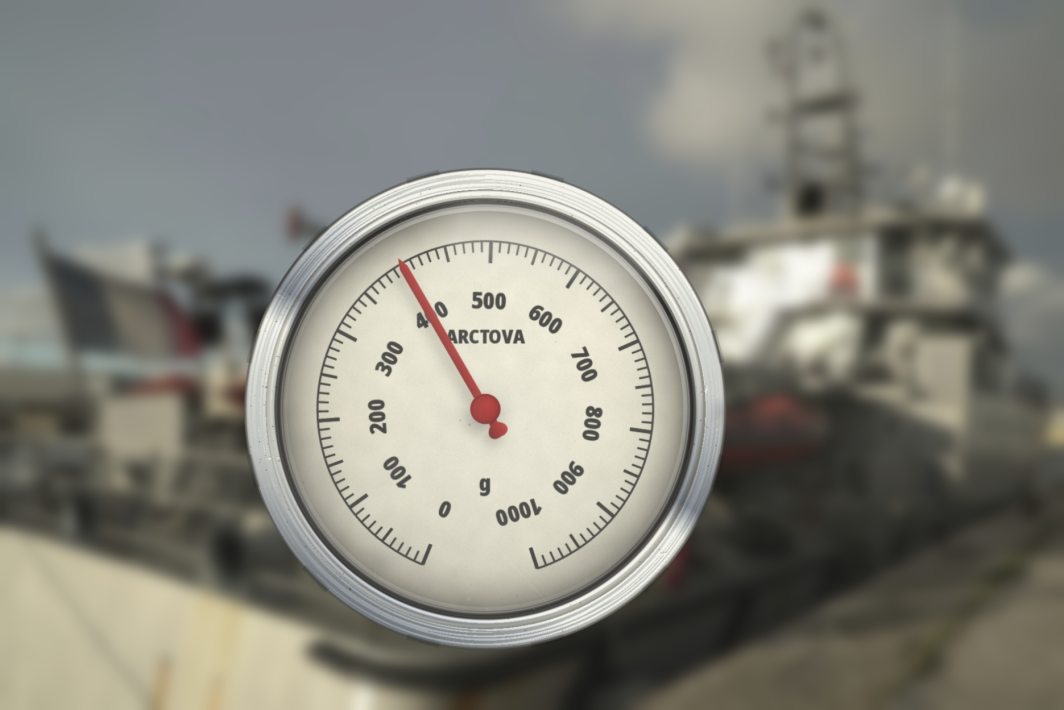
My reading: 400,g
